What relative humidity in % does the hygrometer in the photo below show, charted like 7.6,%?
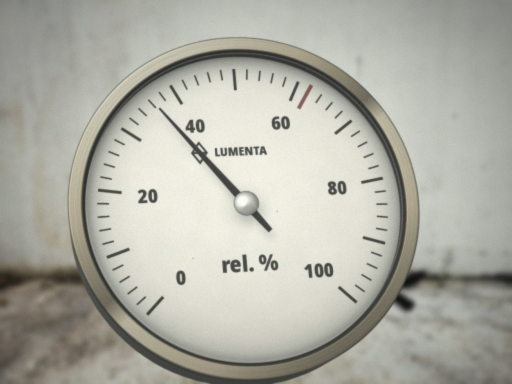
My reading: 36,%
